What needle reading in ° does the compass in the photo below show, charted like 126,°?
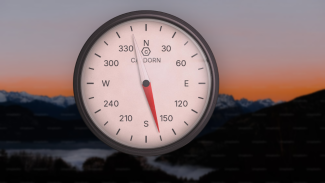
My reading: 165,°
